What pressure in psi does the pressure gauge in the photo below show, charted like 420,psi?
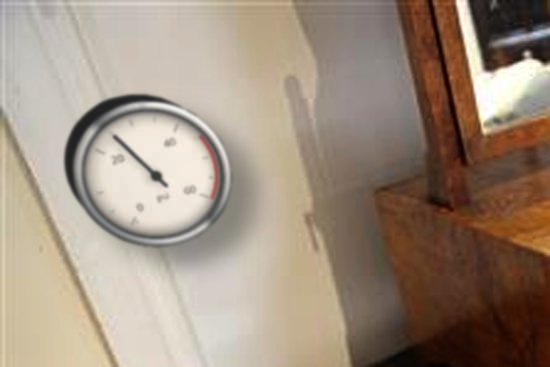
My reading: 25,psi
